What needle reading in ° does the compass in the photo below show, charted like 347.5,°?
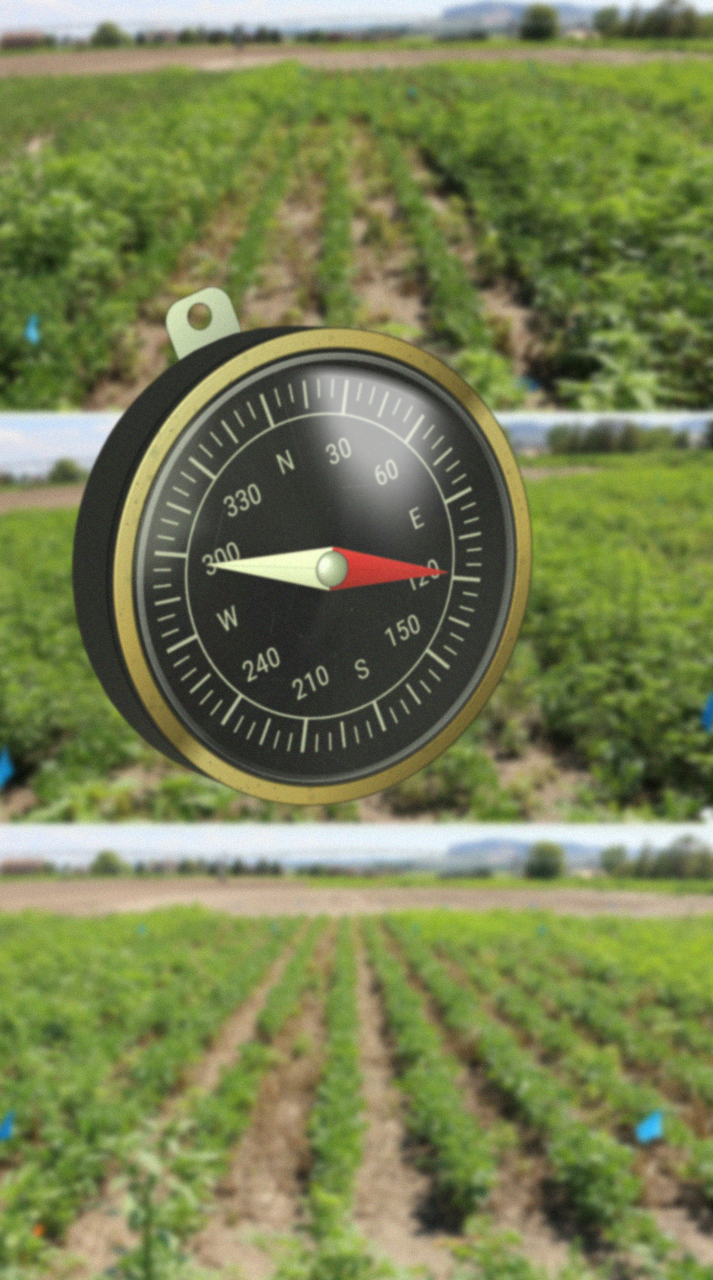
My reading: 117.5,°
